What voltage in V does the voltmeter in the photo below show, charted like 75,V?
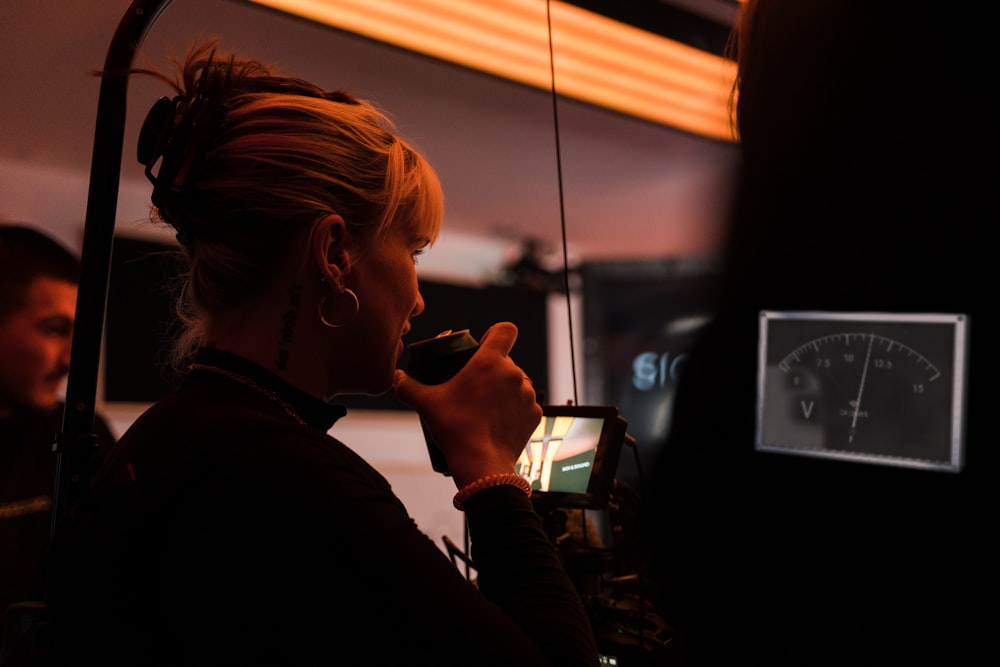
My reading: 11.5,V
